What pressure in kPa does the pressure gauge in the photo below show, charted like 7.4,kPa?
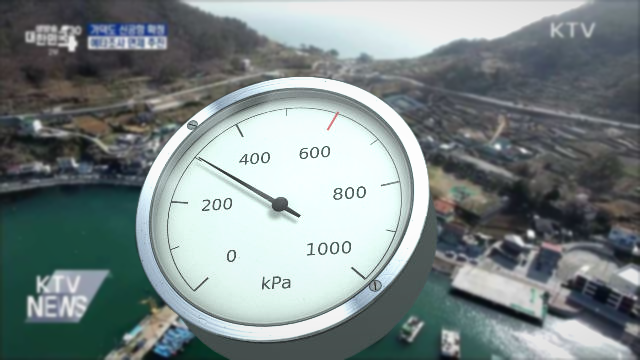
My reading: 300,kPa
